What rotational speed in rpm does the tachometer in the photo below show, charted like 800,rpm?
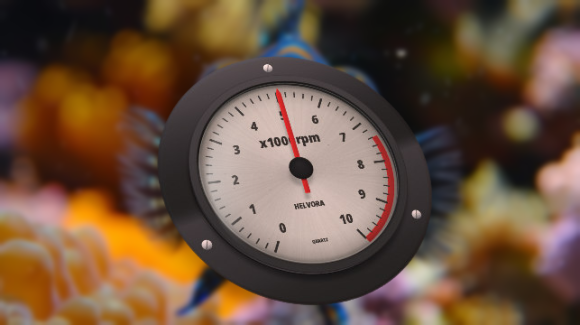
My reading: 5000,rpm
